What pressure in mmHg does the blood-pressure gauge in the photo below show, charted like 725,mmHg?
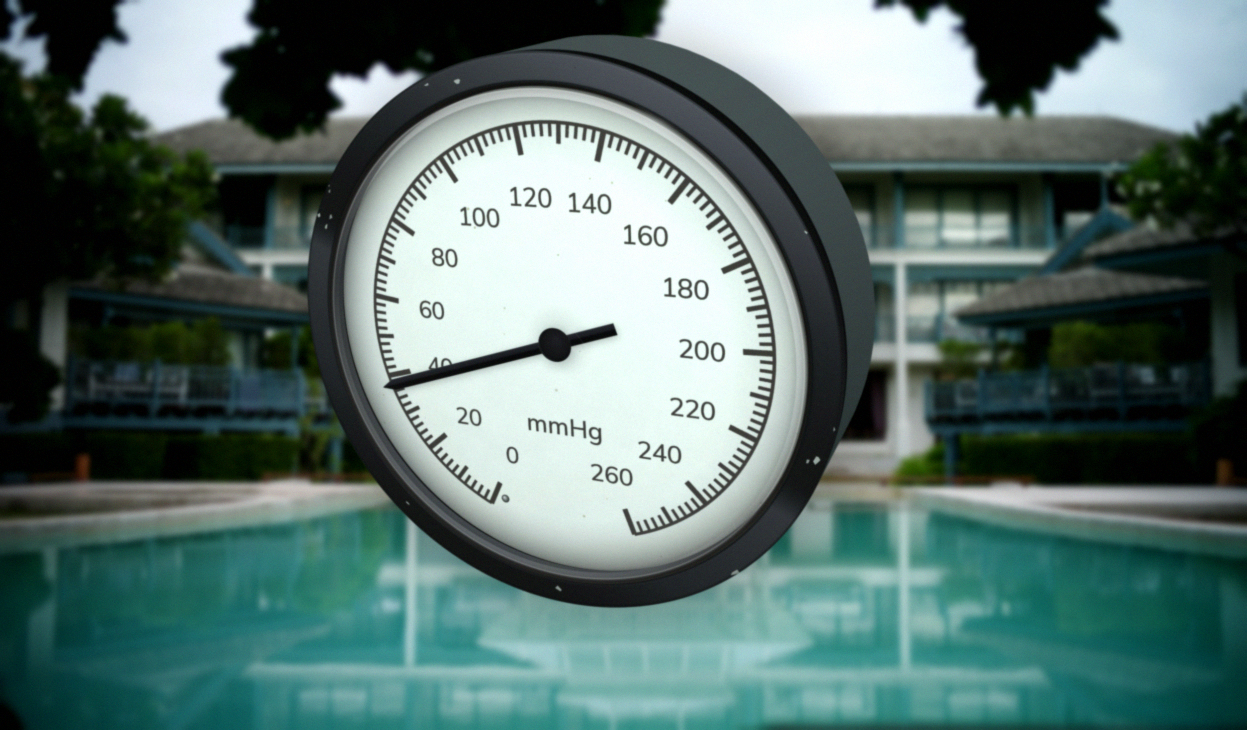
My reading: 38,mmHg
